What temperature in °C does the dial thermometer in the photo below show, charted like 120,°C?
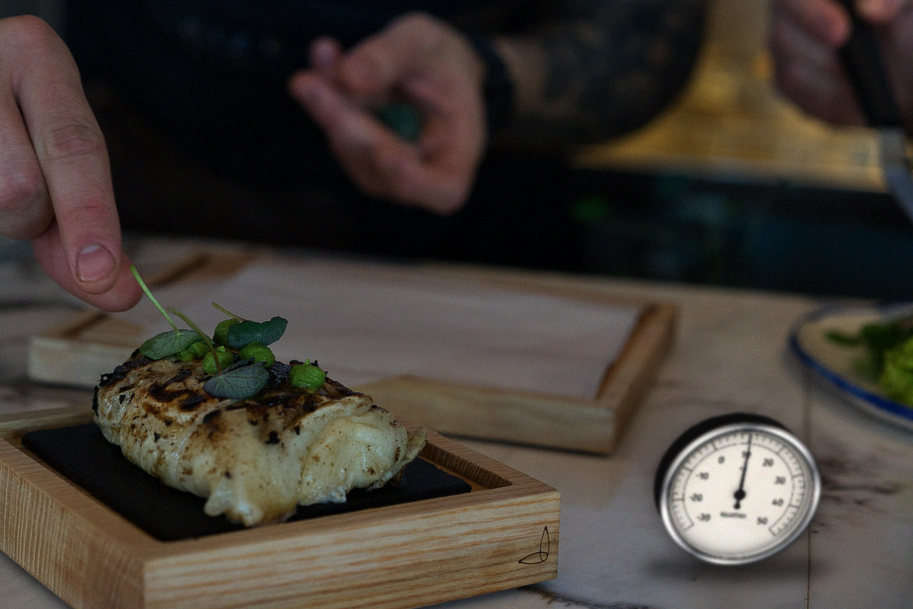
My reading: 10,°C
